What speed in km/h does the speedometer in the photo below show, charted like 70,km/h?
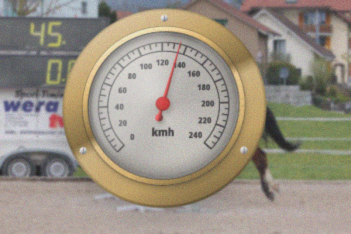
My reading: 135,km/h
